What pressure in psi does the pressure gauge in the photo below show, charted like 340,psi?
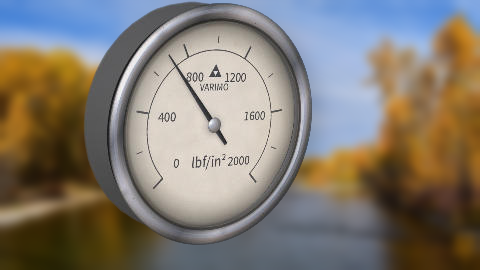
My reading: 700,psi
